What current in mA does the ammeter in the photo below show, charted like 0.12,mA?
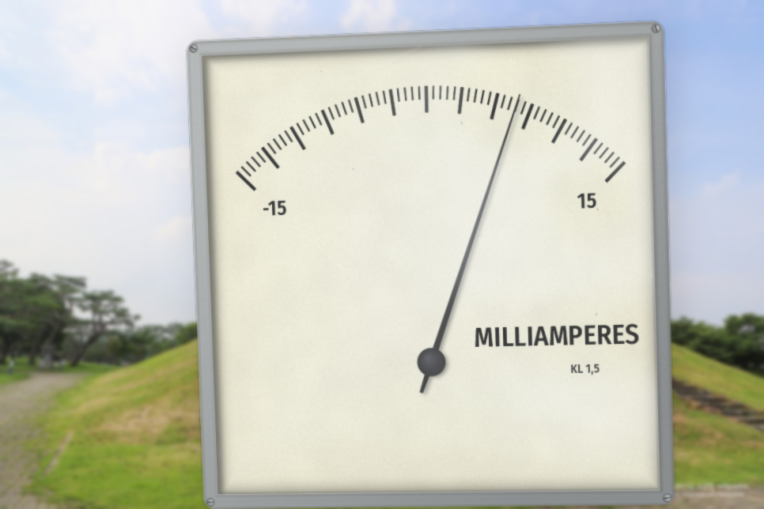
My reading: 6.5,mA
